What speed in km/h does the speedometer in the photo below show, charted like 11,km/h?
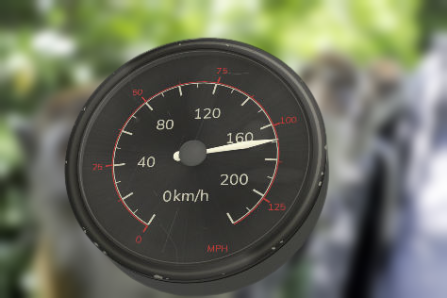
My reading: 170,km/h
